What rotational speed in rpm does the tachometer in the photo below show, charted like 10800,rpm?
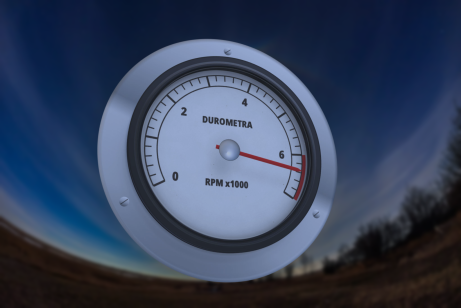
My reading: 6400,rpm
